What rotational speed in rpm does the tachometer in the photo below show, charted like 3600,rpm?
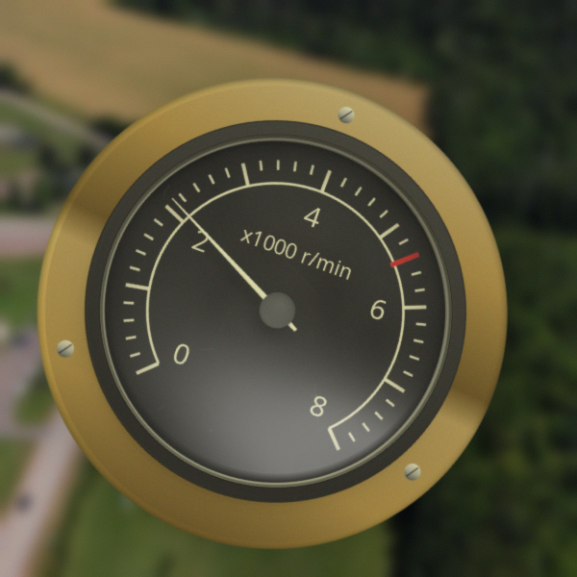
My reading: 2100,rpm
